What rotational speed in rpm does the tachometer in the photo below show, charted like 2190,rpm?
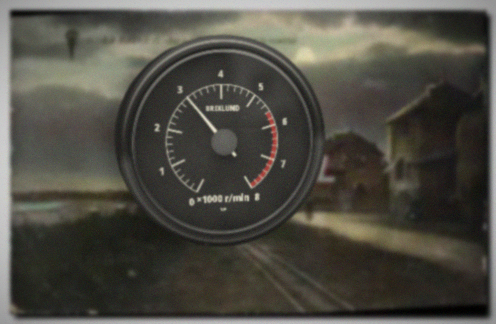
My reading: 3000,rpm
